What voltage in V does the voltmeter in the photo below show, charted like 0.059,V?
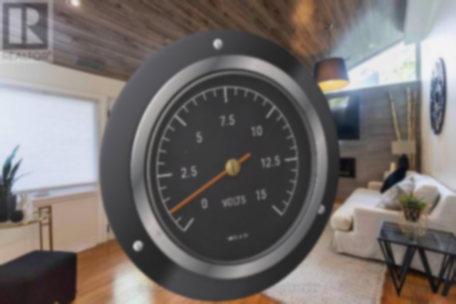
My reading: 1,V
